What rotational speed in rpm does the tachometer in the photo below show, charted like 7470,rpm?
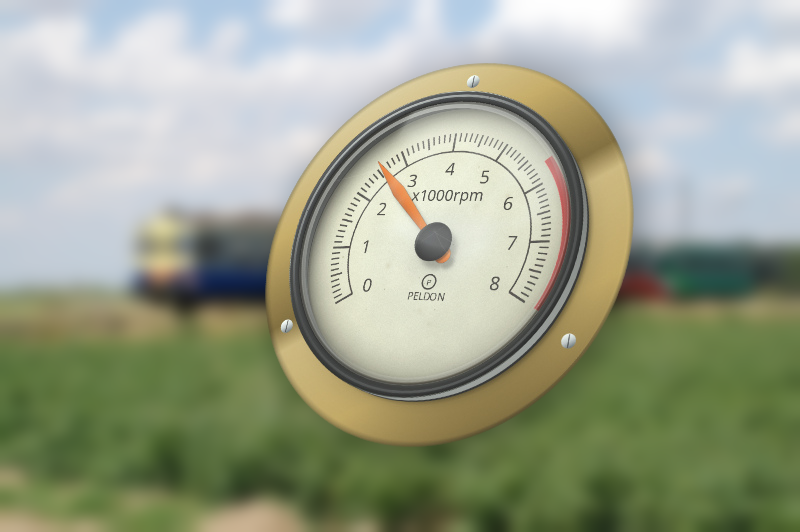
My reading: 2600,rpm
